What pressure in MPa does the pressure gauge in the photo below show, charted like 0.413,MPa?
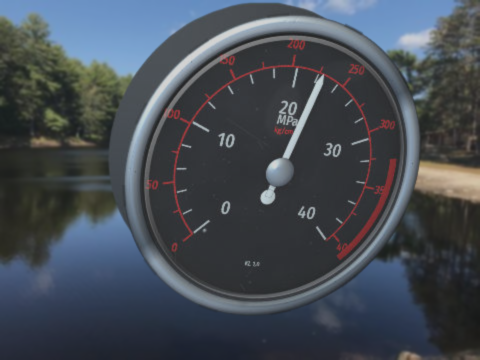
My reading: 22,MPa
